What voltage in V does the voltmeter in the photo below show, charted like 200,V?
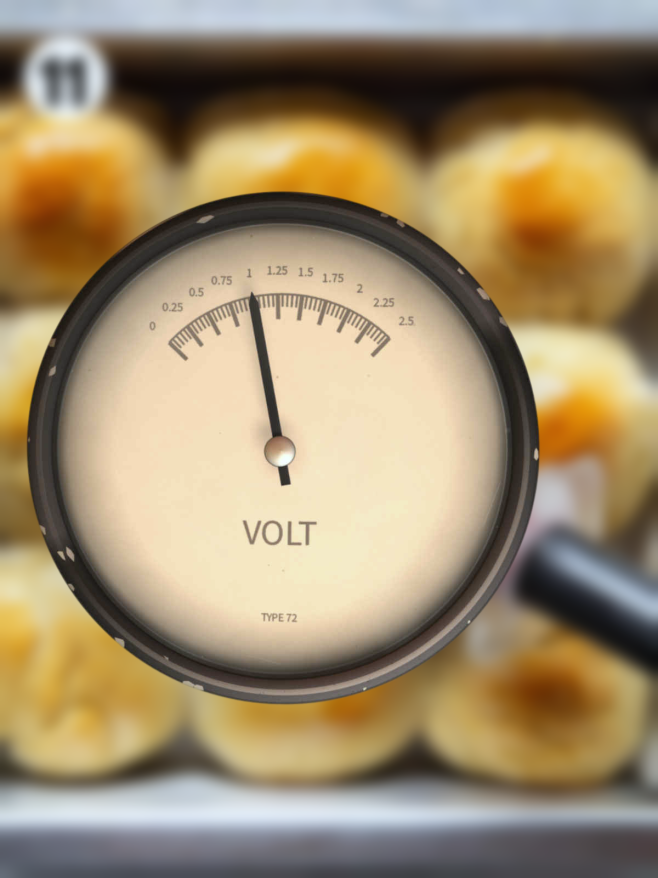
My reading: 1,V
